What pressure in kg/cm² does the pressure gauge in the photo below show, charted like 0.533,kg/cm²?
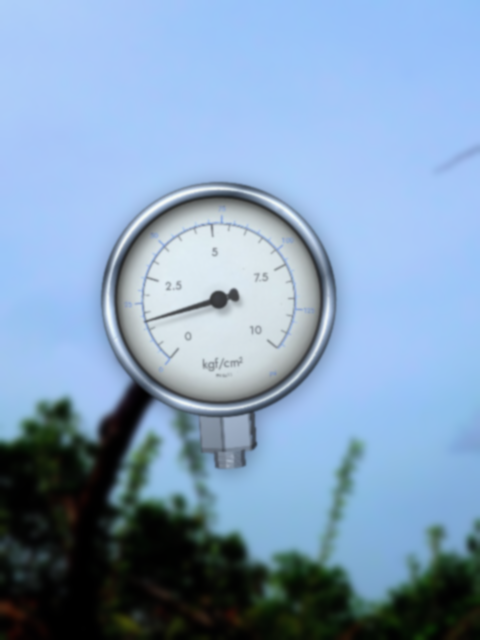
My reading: 1.25,kg/cm²
